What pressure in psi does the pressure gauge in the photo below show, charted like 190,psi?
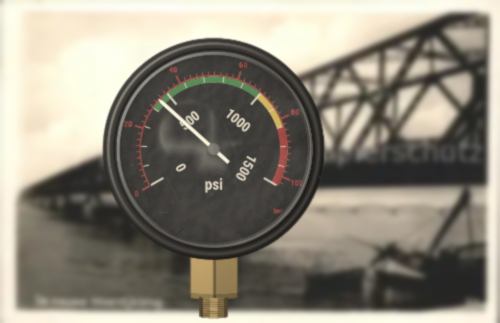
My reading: 450,psi
